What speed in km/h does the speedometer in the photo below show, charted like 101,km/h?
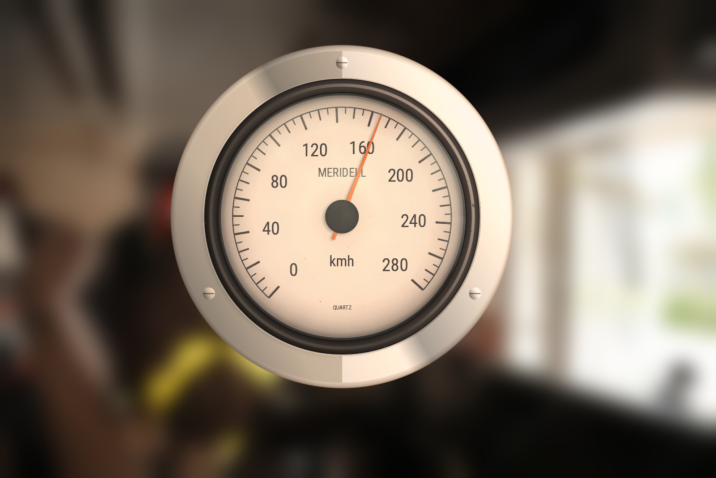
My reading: 165,km/h
